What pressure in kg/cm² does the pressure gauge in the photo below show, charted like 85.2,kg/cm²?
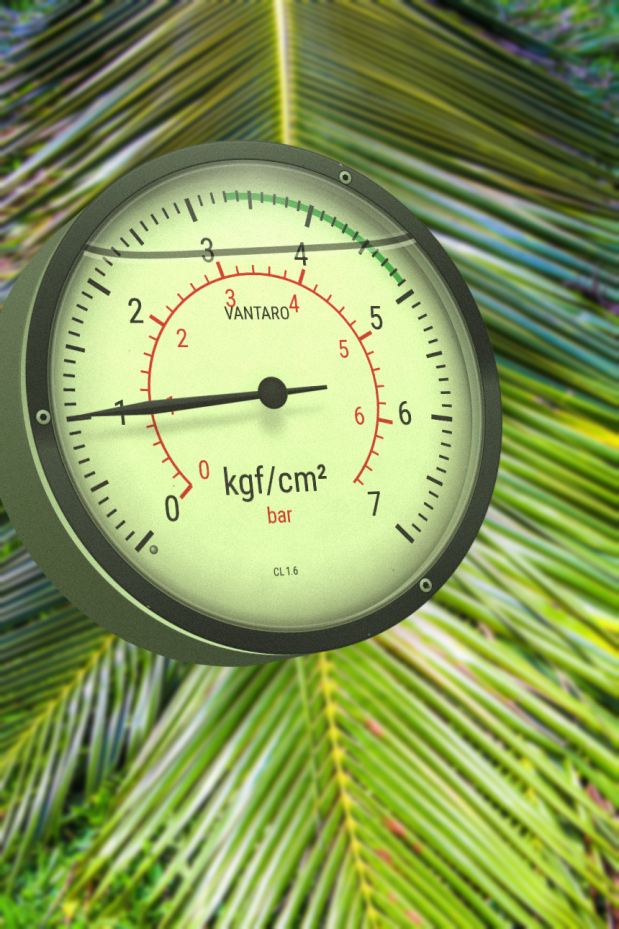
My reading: 1,kg/cm²
